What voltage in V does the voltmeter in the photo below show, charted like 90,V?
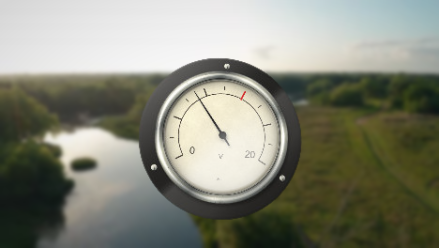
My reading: 7,V
